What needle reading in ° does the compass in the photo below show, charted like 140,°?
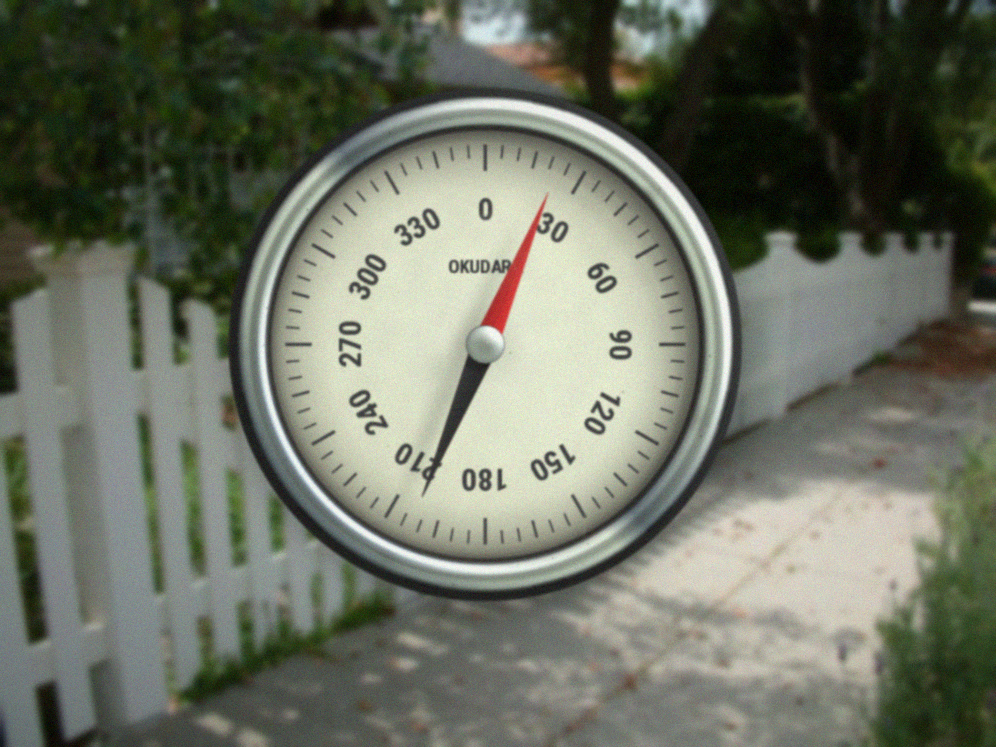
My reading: 22.5,°
